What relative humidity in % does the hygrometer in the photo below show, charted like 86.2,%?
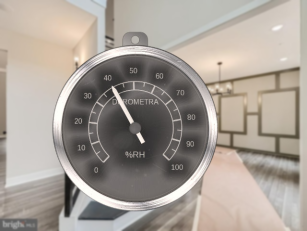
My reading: 40,%
